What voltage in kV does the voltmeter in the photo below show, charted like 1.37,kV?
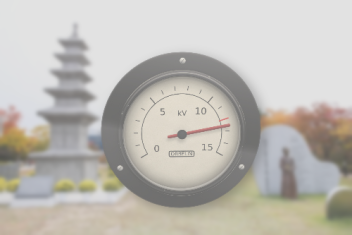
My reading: 12.5,kV
